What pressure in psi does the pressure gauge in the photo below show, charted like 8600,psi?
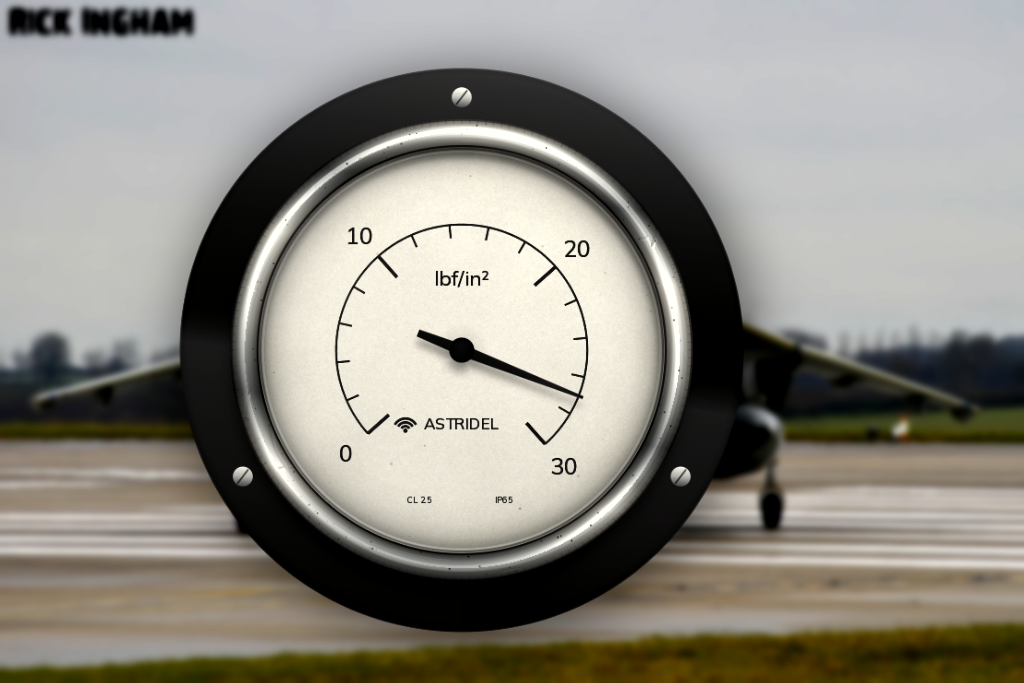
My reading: 27,psi
